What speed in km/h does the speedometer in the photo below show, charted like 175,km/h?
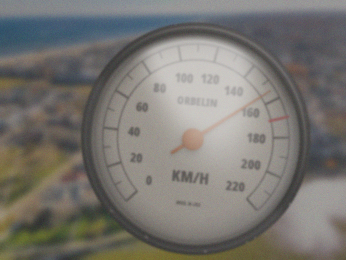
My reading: 155,km/h
